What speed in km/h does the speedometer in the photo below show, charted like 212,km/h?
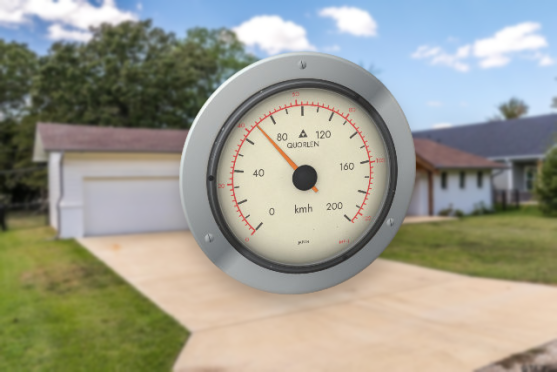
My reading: 70,km/h
